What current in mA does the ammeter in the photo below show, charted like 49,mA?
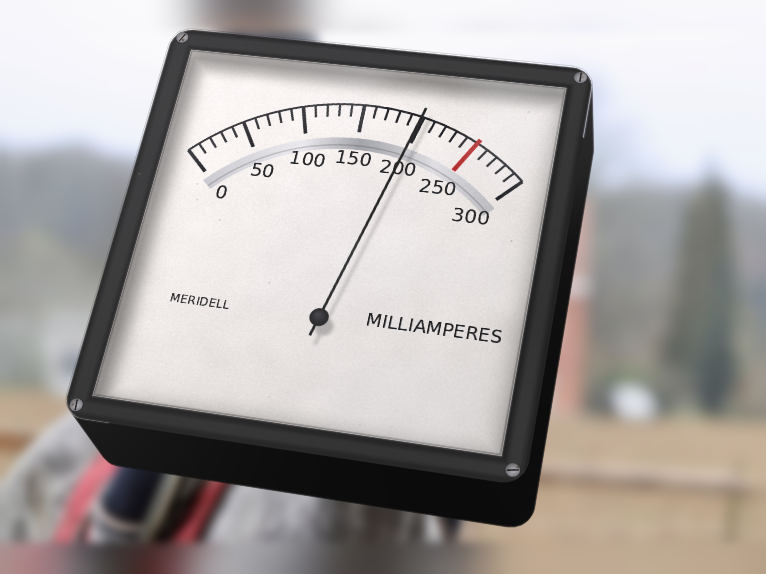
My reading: 200,mA
